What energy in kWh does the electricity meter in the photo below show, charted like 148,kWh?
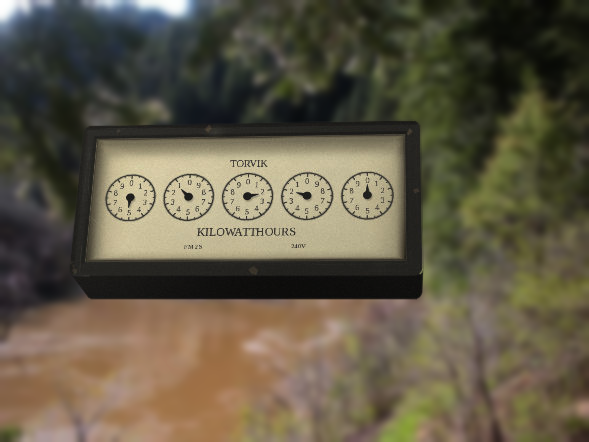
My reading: 51220,kWh
